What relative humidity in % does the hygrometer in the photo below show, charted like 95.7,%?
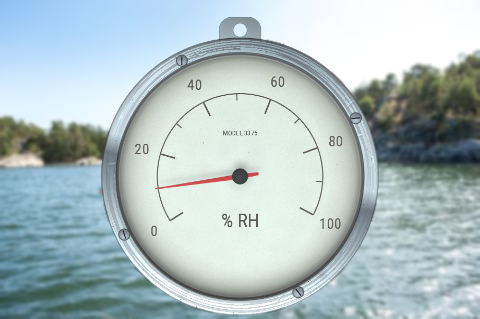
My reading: 10,%
